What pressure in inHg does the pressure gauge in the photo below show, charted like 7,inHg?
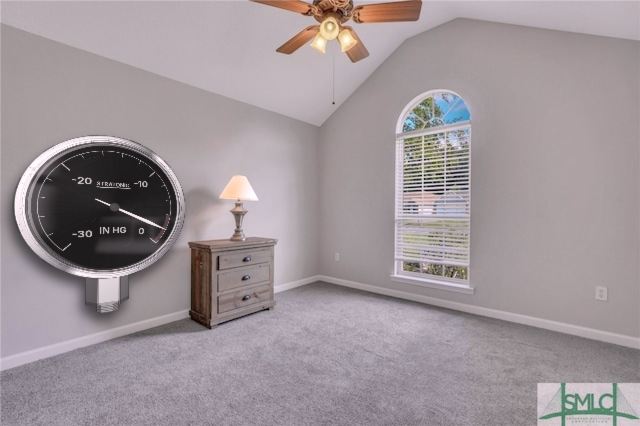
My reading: -2,inHg
